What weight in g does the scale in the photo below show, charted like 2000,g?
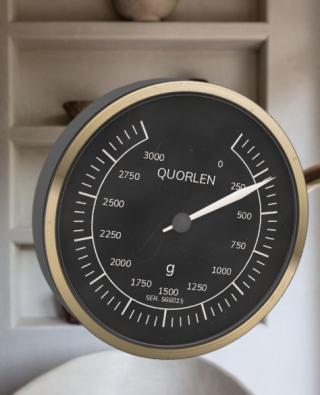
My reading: 300,g
